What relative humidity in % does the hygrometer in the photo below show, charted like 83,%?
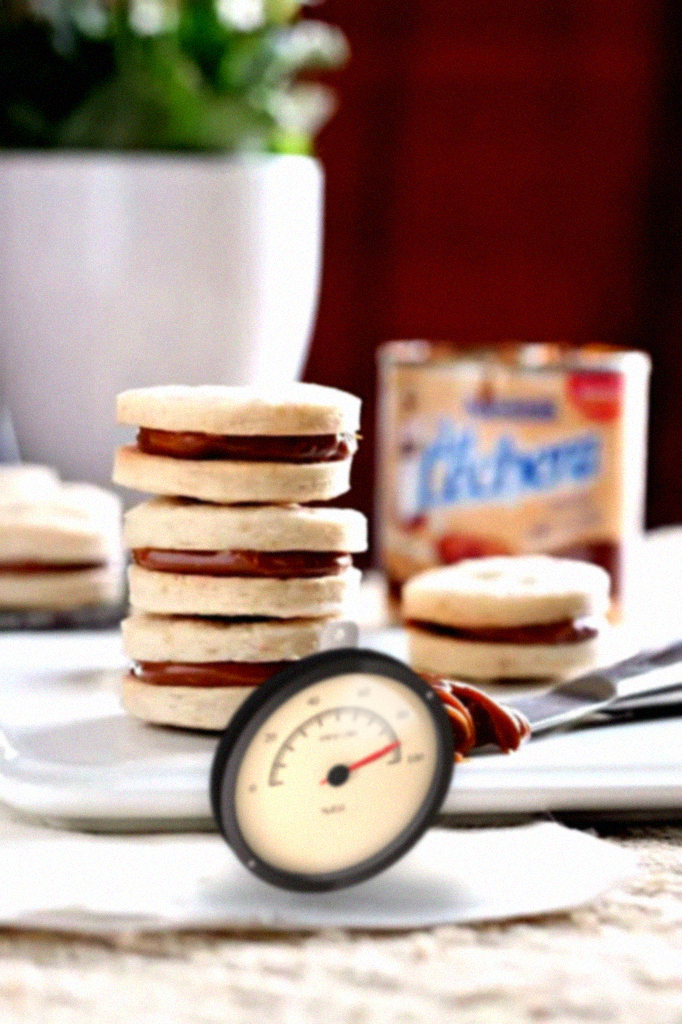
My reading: 90,%
